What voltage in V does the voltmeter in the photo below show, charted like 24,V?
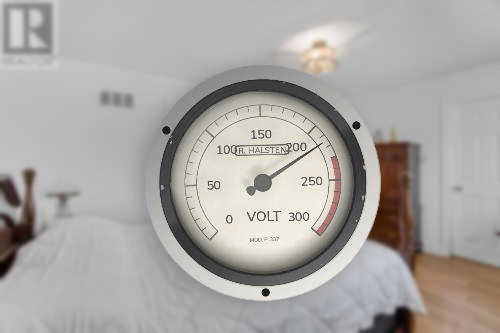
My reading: 215,V
